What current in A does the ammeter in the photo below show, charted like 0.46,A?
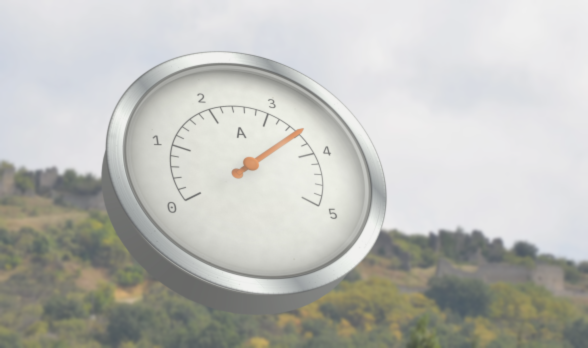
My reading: 3.6,A
